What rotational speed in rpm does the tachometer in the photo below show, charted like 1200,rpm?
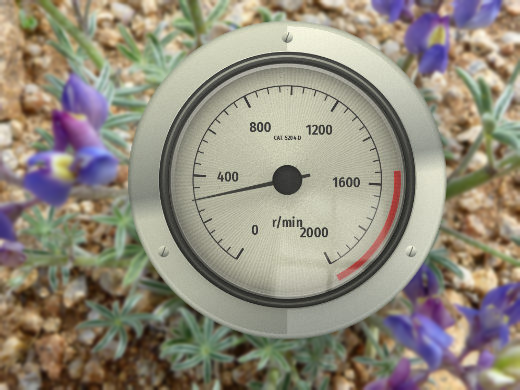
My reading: 300,rpm
